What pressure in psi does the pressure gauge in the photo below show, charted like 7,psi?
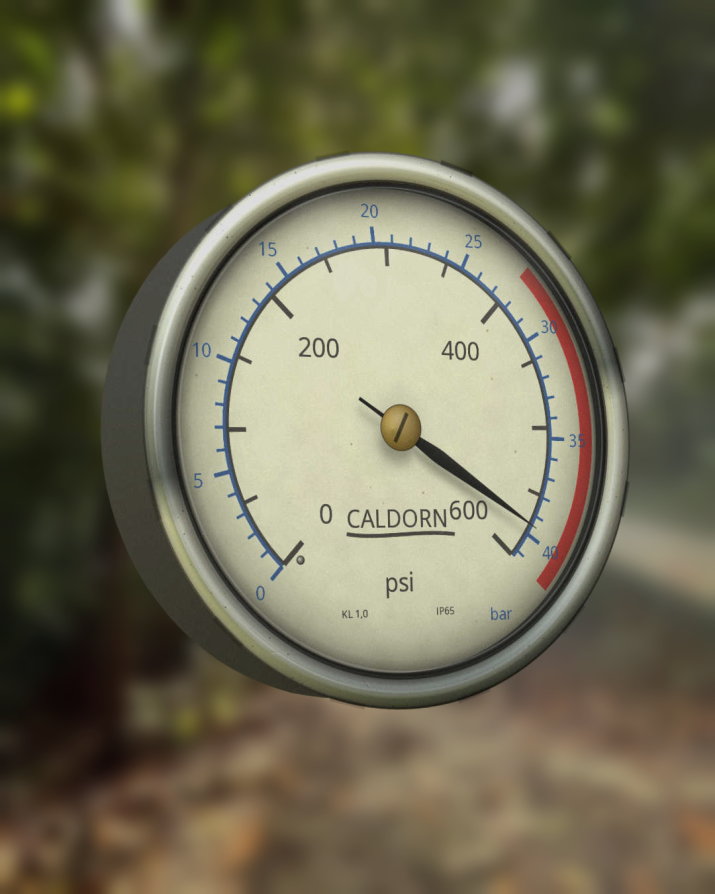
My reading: 575,psi
